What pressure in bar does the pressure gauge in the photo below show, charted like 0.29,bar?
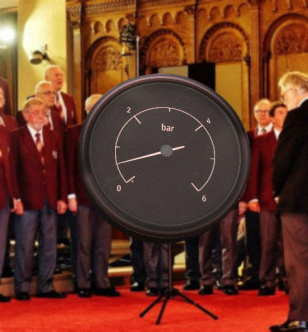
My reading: 0.5,bar
